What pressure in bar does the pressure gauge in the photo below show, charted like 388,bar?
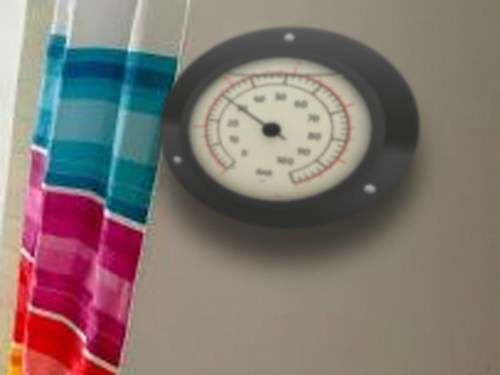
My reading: 30,bar
